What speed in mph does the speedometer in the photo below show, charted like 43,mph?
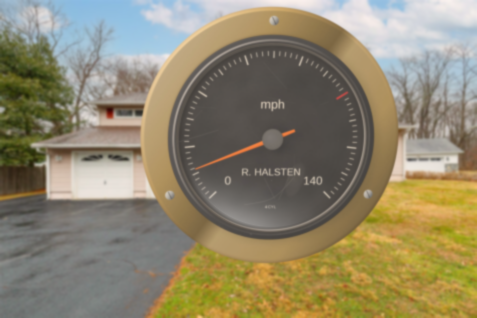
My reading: 12,mph
